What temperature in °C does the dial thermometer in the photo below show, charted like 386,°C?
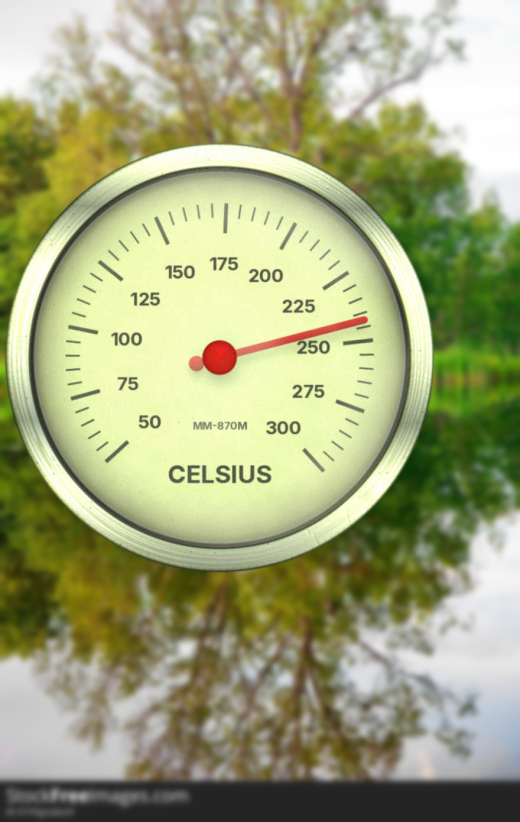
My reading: 242.5,°C
